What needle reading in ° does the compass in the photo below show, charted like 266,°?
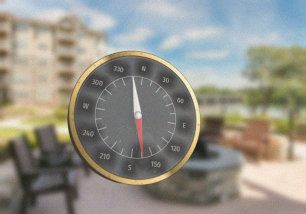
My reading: 165,°
